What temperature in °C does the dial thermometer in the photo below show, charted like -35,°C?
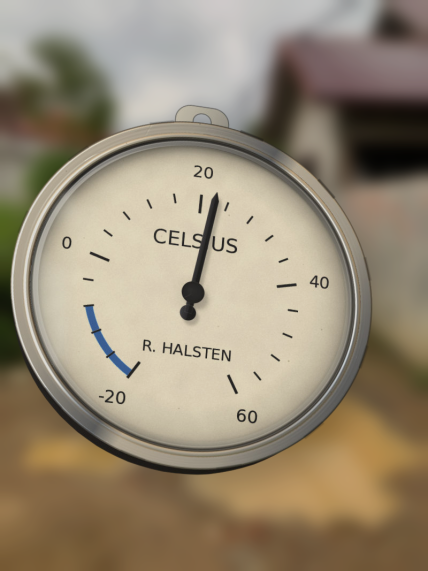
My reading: 22,°C
